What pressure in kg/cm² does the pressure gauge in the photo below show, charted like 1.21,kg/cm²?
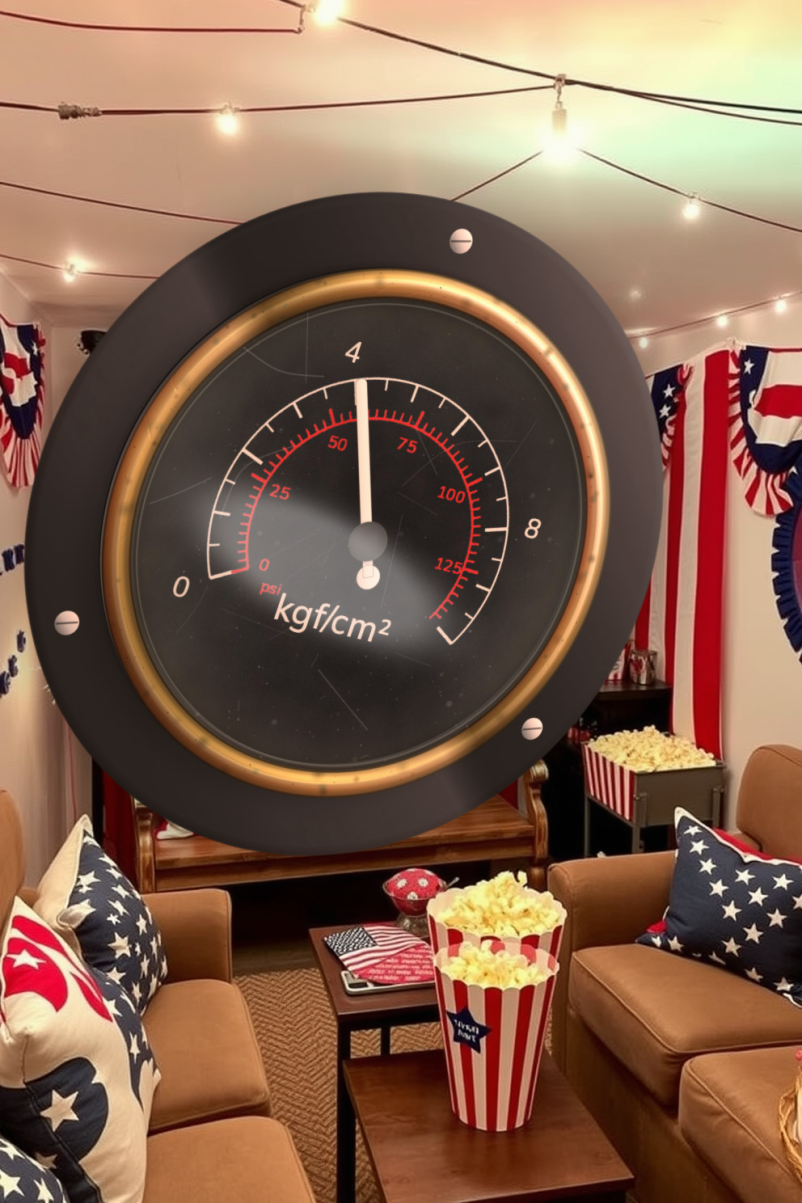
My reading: 4,kg/cm²
